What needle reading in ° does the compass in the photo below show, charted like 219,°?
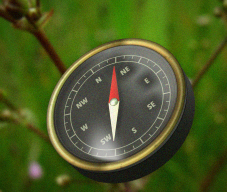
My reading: 30,°
